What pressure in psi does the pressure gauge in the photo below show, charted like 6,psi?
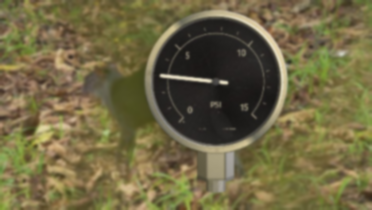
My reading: 3,psi
